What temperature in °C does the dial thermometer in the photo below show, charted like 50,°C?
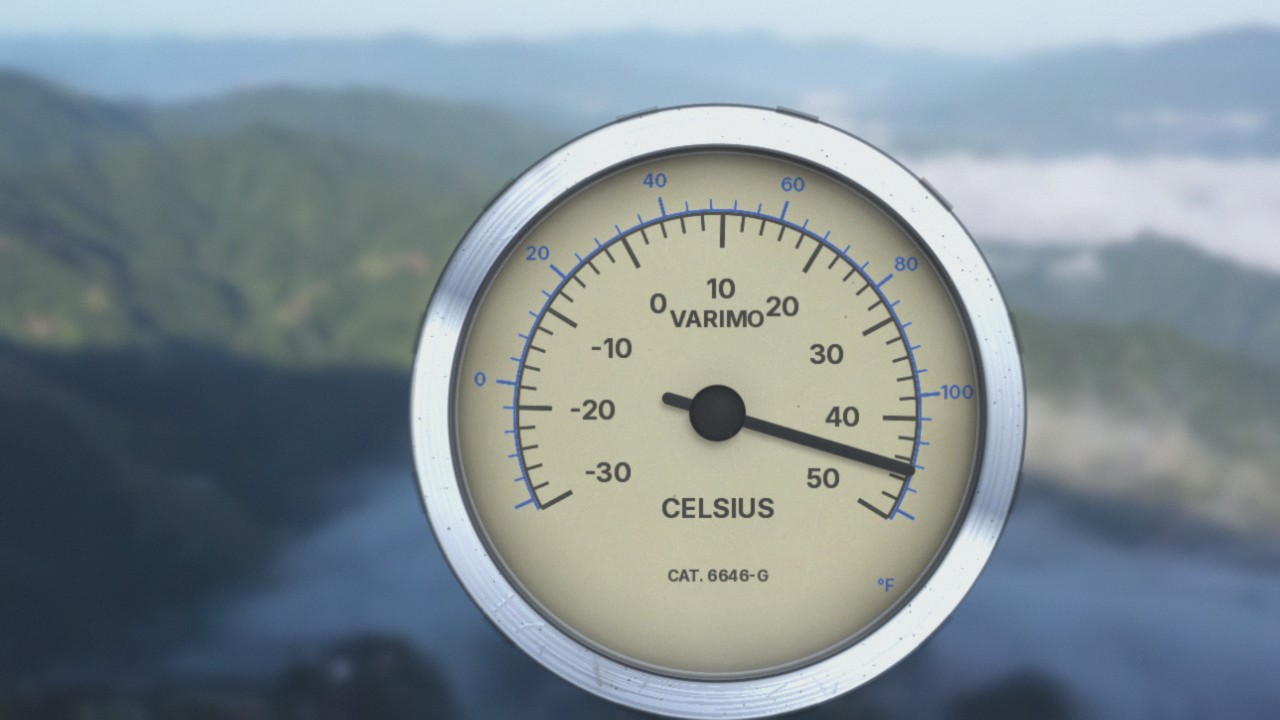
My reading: 45,°C
